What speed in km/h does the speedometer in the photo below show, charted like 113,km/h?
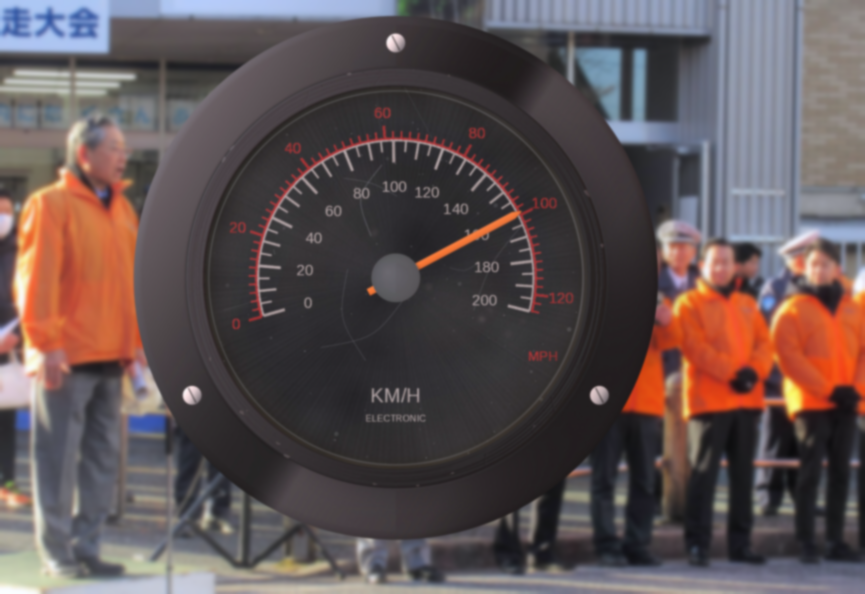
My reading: 160,km/h
